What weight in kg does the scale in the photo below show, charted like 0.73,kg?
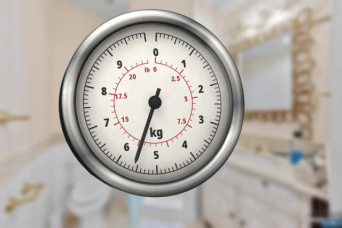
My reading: 5.6,kg
